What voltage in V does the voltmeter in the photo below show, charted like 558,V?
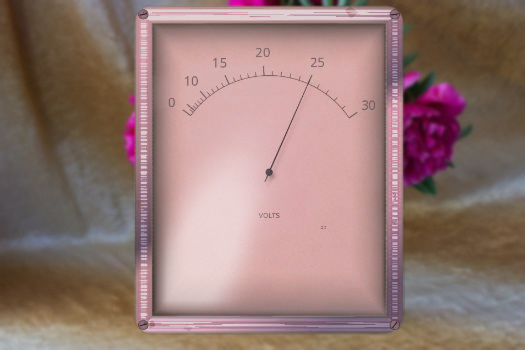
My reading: 25,V
